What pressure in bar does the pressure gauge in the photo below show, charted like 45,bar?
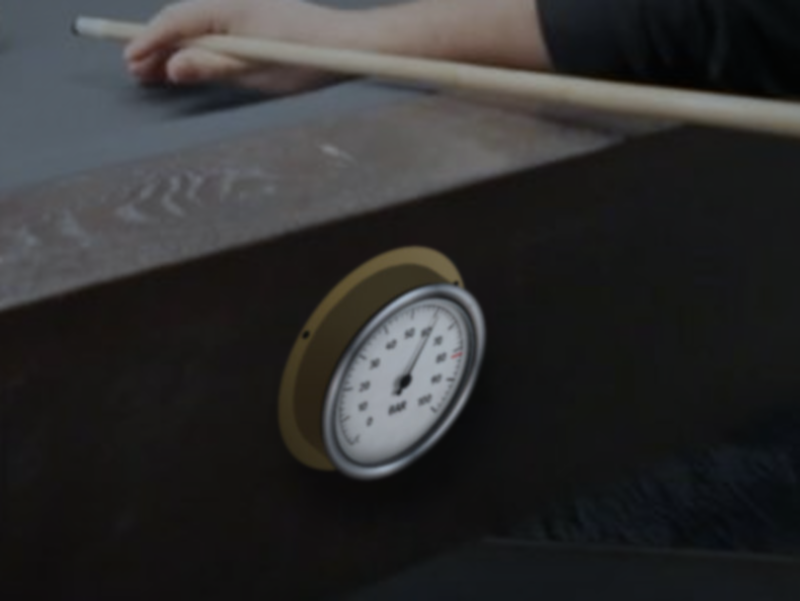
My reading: 60,bar
